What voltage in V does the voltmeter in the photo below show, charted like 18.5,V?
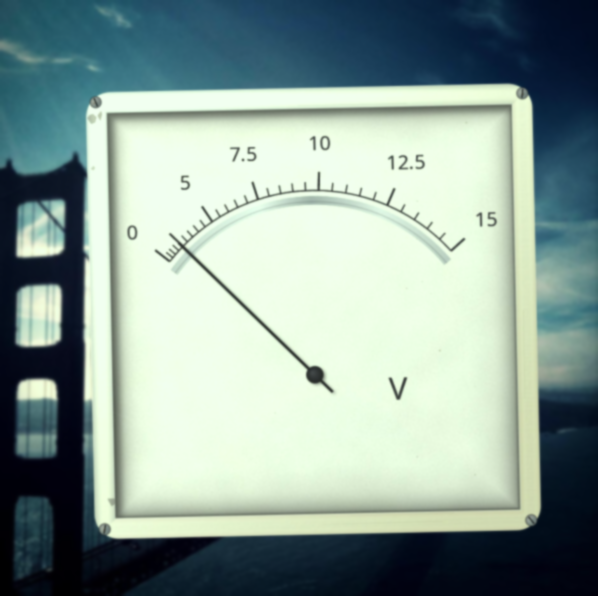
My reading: 2.5,V
